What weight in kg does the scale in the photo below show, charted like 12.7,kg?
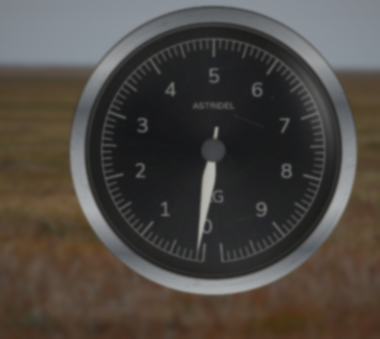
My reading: 0.1,kg
